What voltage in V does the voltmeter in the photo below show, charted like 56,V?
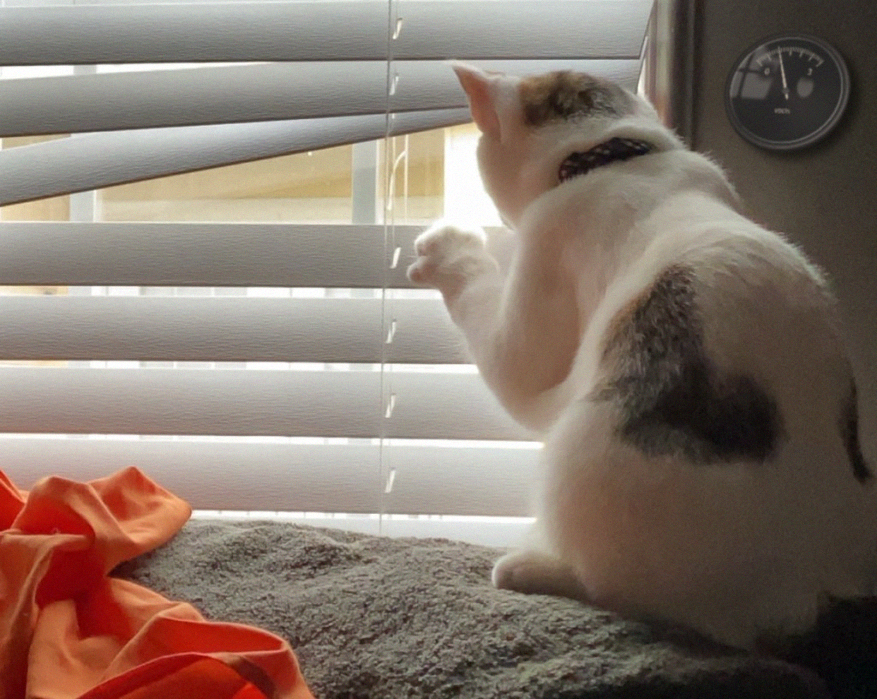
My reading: 1,V
